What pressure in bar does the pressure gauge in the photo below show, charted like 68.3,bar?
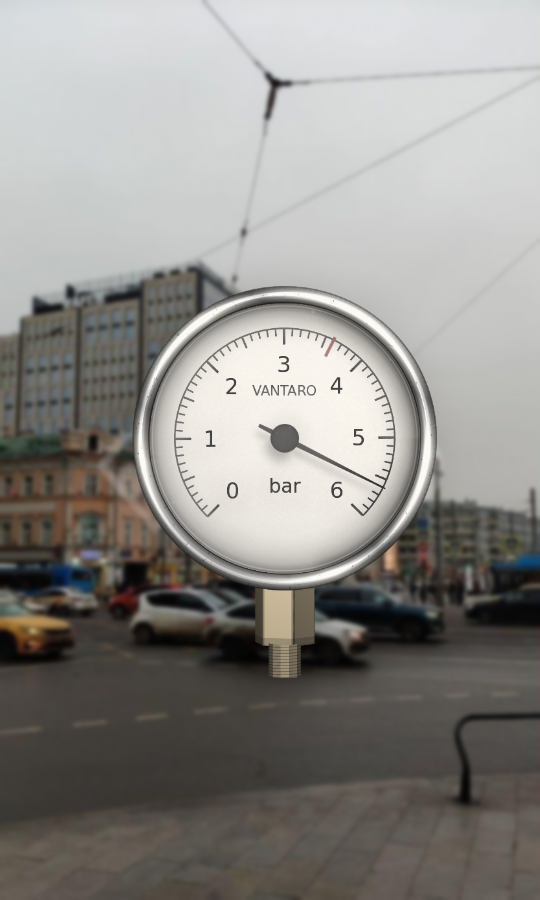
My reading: 5.6,bar
